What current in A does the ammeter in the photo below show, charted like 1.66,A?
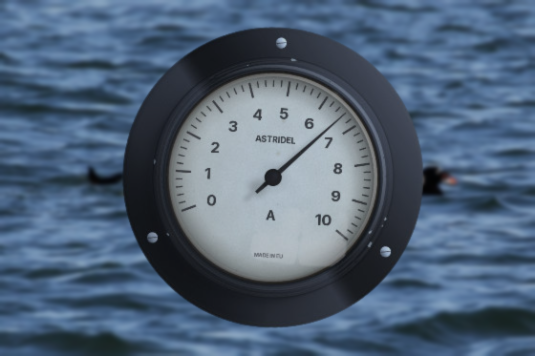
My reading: 6.6,A
